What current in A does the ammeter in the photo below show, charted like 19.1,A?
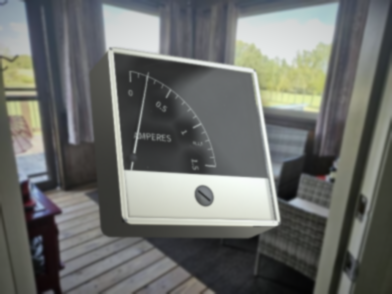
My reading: 0.2,A
